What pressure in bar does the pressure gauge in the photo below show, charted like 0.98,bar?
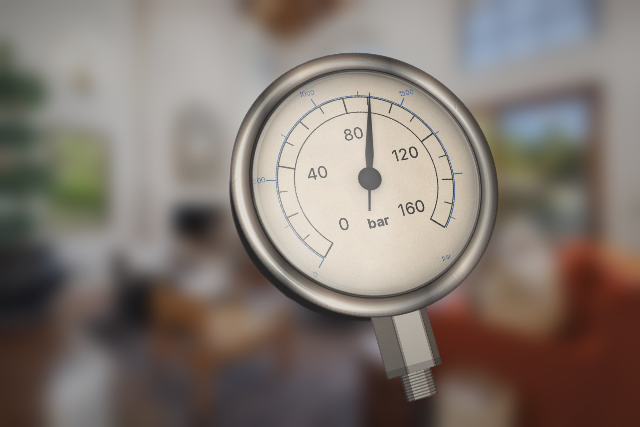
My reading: 90,bar
